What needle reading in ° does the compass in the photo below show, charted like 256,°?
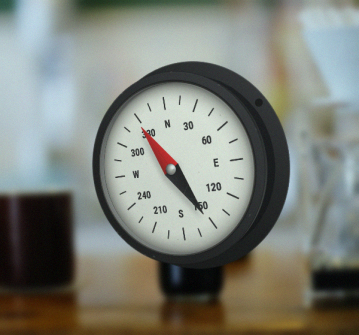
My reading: 330,°
